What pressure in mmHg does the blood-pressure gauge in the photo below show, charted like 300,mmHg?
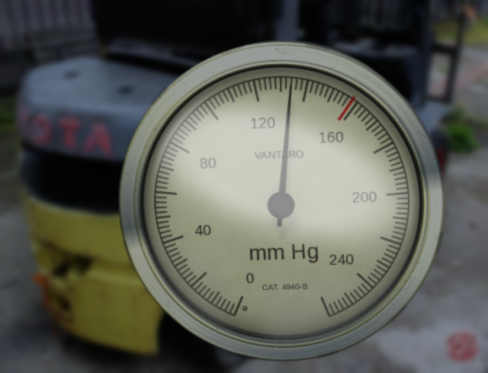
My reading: 134,mmHg
